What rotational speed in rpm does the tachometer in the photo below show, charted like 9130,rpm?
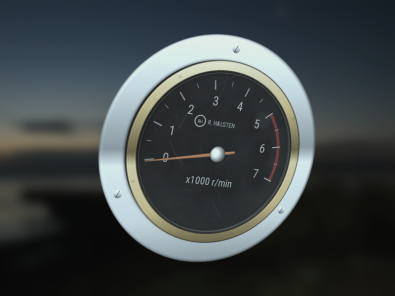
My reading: 0,rpm
